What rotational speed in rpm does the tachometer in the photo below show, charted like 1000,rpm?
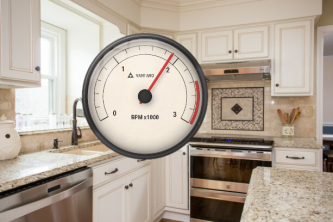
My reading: 1900,rpm
